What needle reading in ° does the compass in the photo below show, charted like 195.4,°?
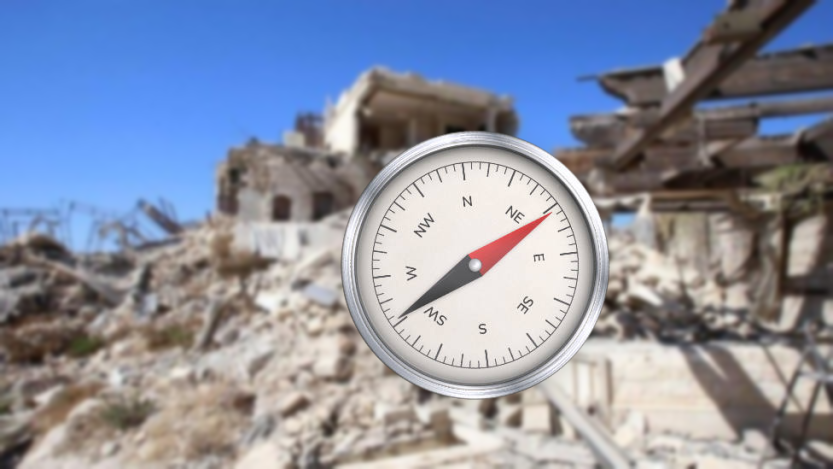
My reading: 62.5,°
